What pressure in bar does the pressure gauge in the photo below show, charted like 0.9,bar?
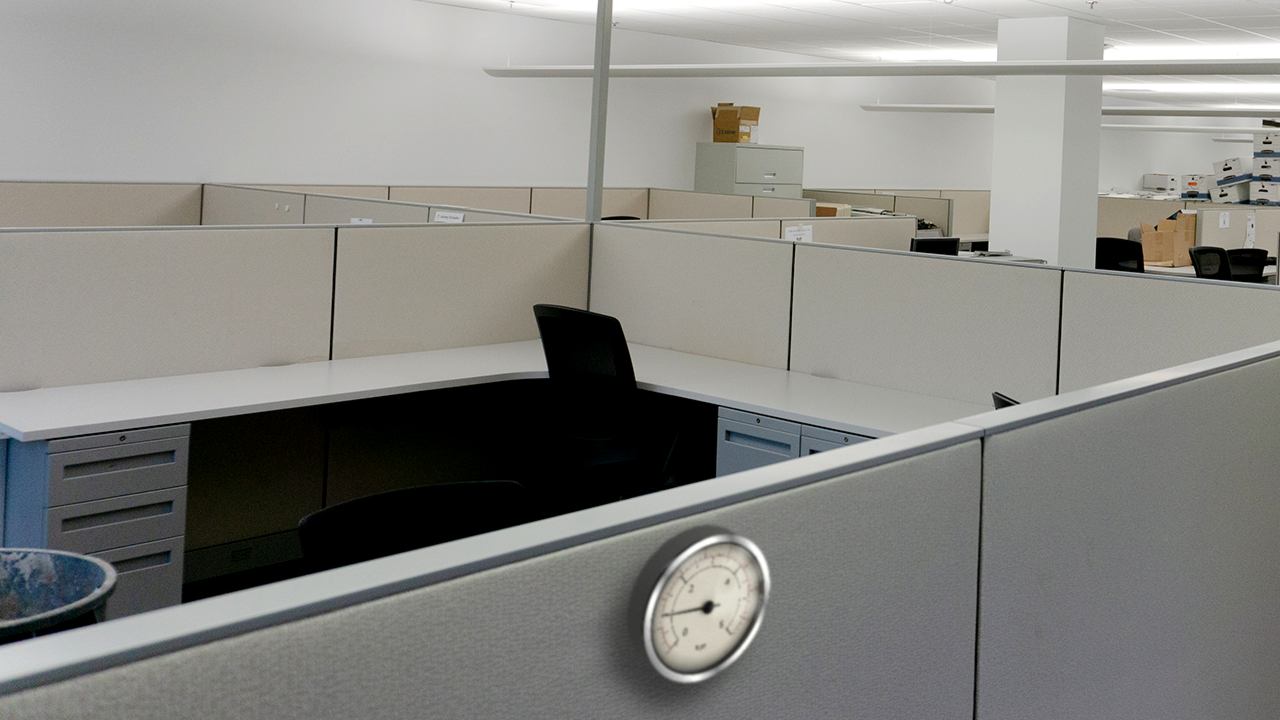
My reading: 1,bar
